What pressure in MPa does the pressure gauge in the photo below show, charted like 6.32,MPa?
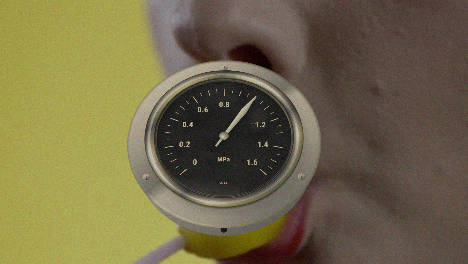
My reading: 1,MPa
